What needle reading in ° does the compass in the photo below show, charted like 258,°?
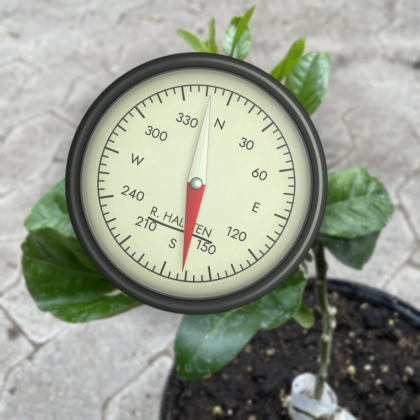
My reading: 167.5,°
